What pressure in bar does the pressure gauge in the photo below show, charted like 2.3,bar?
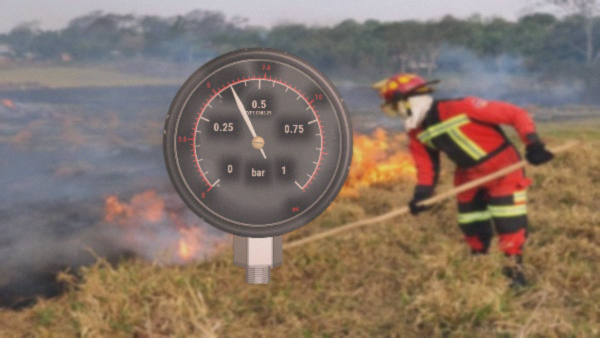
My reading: 0.4,bar
